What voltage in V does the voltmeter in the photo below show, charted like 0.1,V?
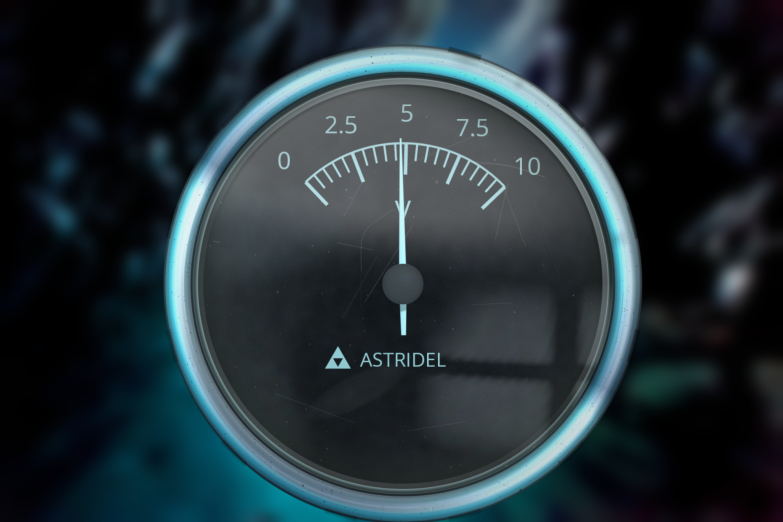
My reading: 4.75,V
